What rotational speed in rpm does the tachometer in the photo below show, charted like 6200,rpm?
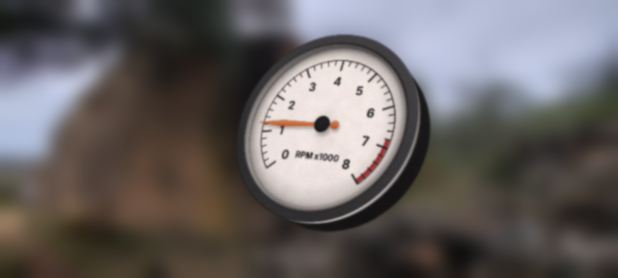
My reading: 1200,rpm
